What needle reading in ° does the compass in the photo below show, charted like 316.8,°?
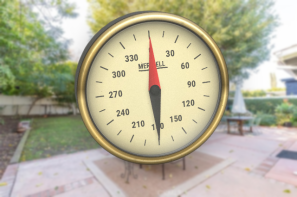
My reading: 0,°
